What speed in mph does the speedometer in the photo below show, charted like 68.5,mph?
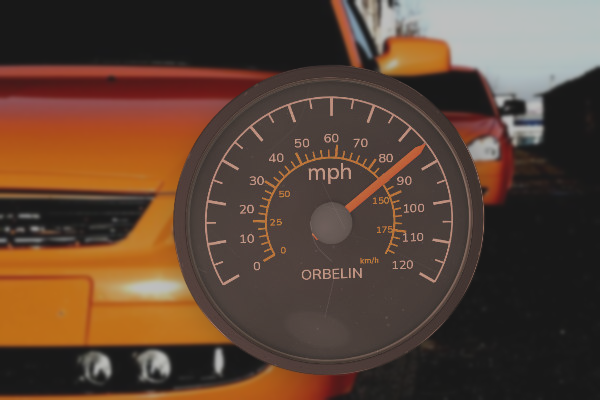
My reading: 85,mph
